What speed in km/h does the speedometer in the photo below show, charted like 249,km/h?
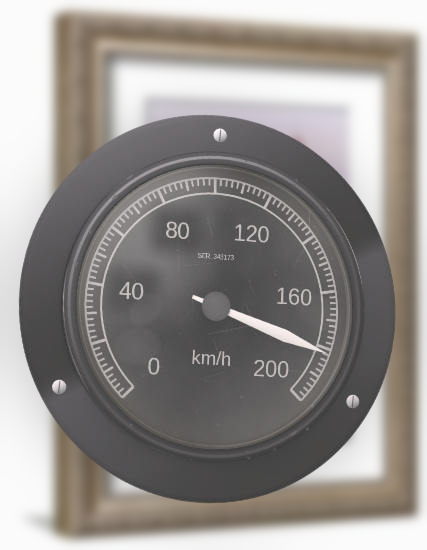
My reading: 182,km/h
